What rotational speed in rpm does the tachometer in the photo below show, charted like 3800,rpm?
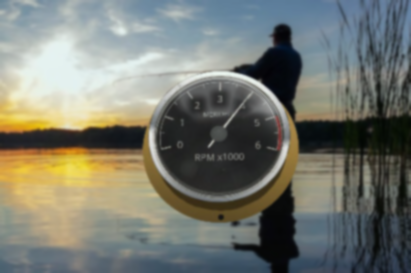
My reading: 4000,rpm
